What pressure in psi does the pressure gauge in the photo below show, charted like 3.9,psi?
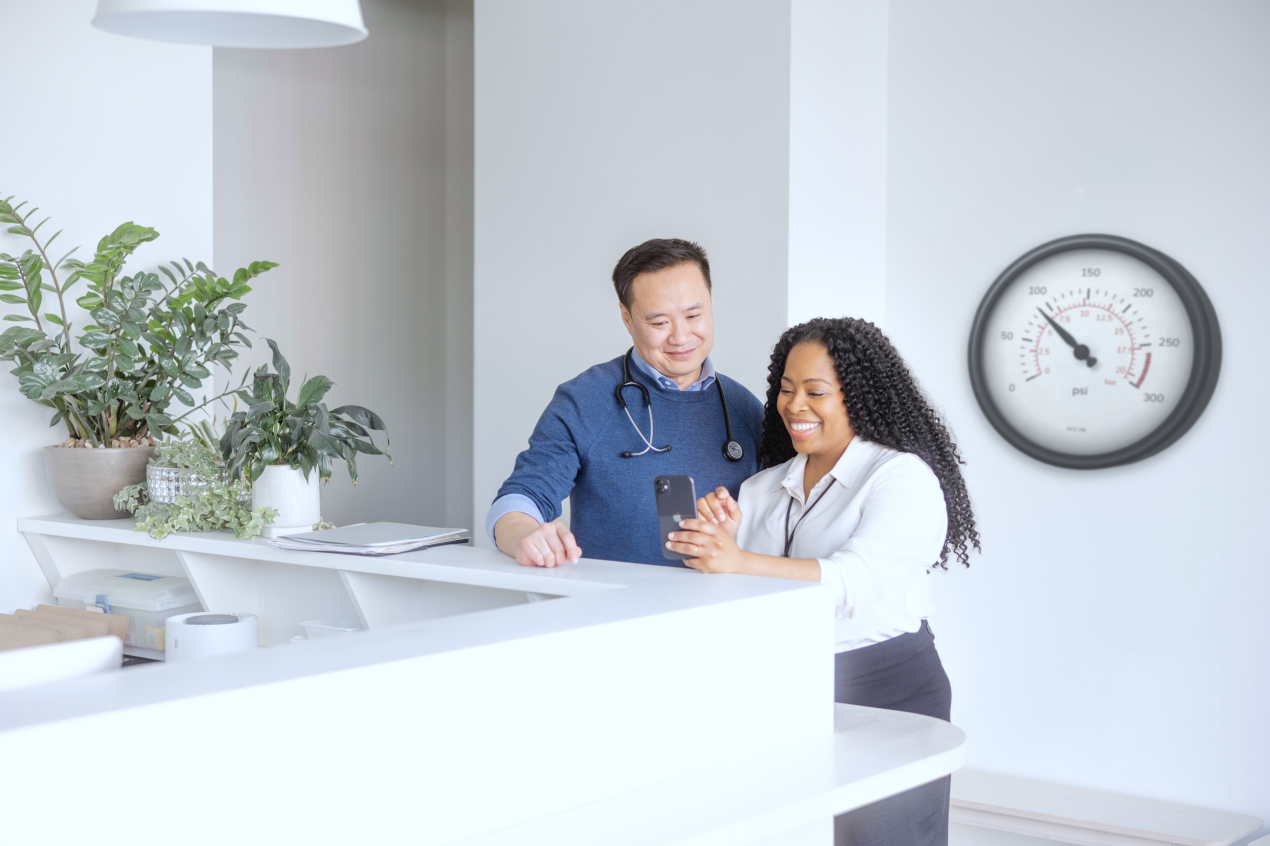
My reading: 90,psi
